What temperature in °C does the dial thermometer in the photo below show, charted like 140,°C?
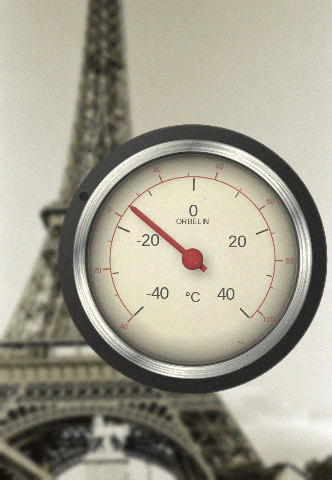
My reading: -15,°C
